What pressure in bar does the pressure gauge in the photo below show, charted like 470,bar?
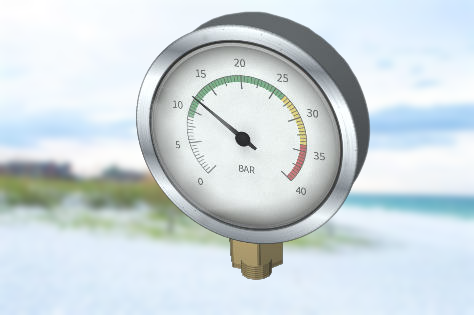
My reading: 12.5,bar
